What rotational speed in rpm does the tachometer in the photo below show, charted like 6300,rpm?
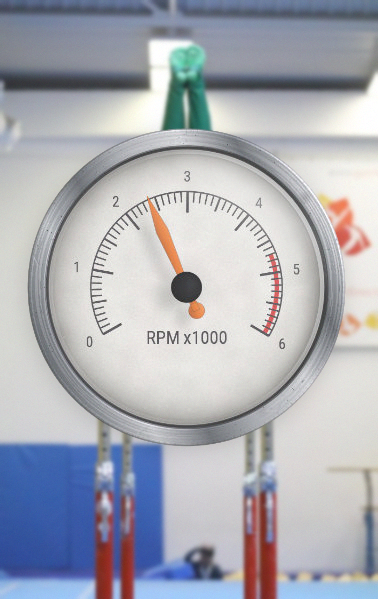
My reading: 2400,rpm
